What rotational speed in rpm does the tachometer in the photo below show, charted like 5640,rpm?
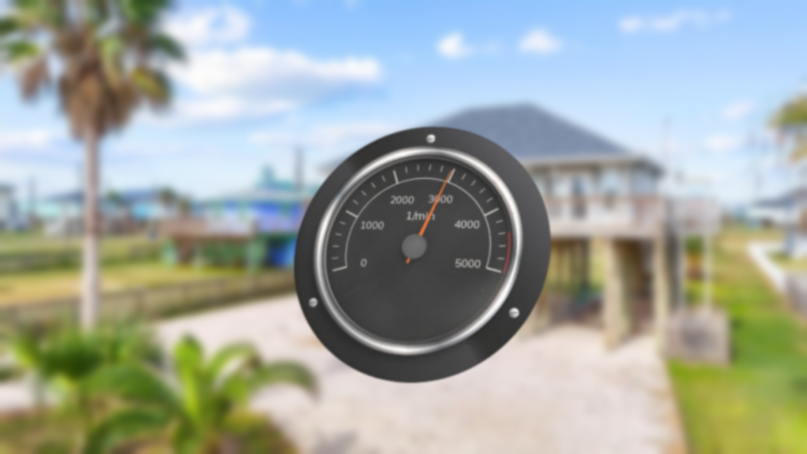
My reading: 3000,rpm
